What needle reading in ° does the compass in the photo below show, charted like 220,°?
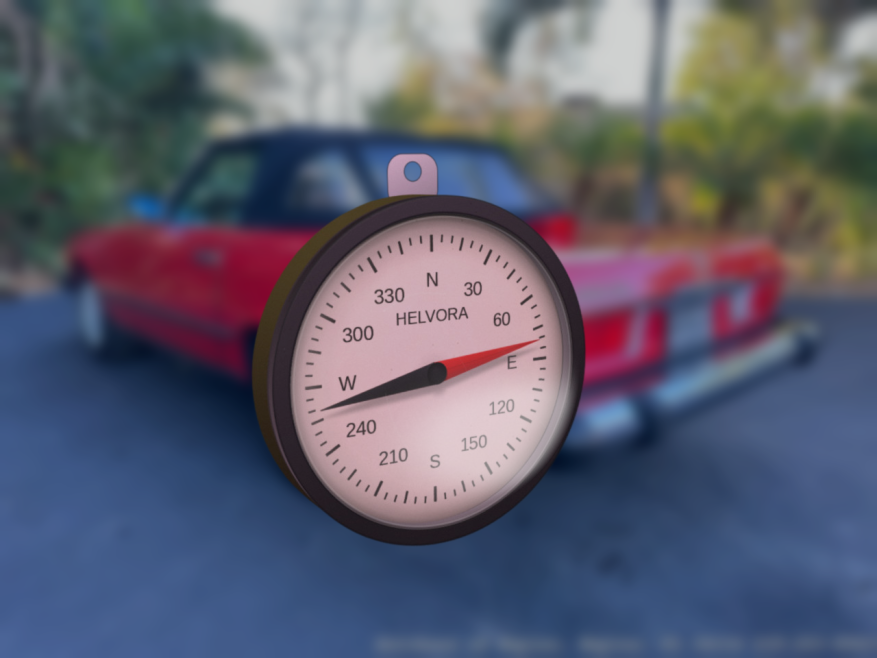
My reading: 80,°
